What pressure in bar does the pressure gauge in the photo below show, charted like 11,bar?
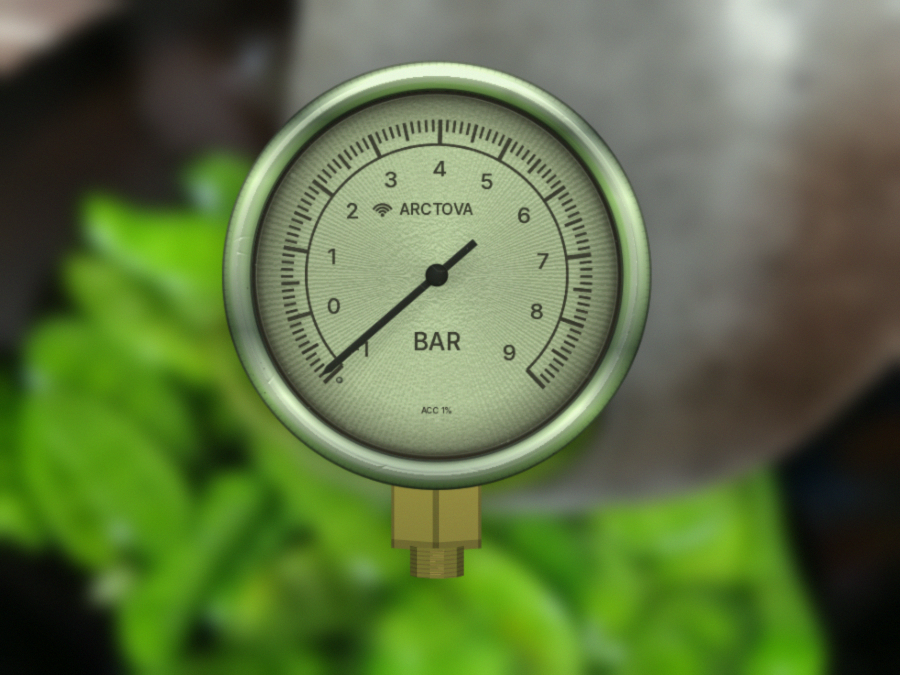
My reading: -0.9,bar
